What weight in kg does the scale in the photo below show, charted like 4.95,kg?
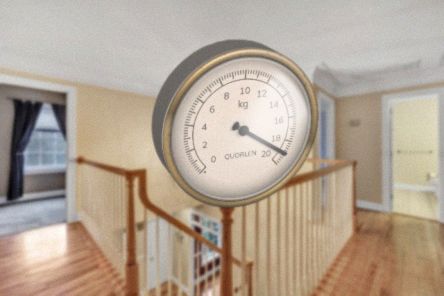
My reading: 19,kg
